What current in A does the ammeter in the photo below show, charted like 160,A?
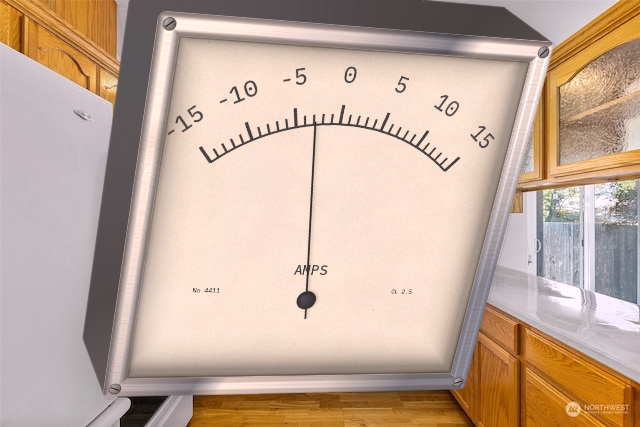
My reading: -3,A
